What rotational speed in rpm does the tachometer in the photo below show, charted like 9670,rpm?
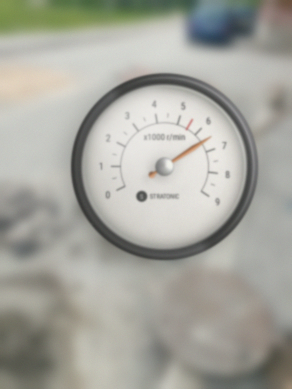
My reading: 6500,rpm
